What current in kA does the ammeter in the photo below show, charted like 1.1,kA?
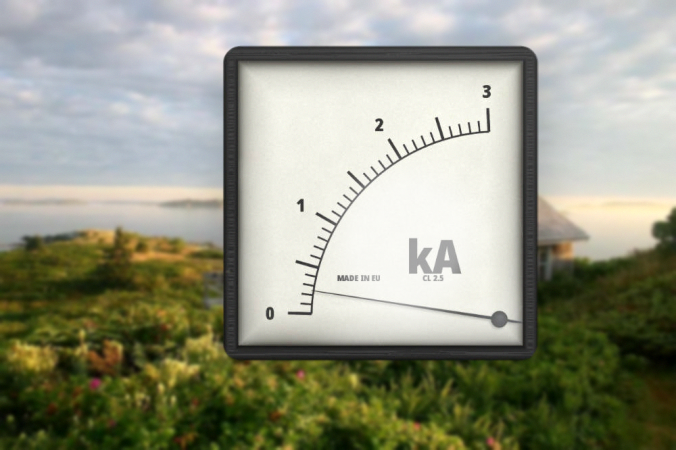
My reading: 0.25,kA
